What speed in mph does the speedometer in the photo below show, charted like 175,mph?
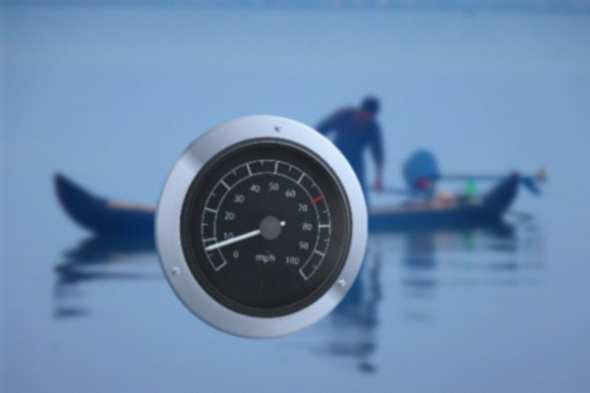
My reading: 7.5,mph
